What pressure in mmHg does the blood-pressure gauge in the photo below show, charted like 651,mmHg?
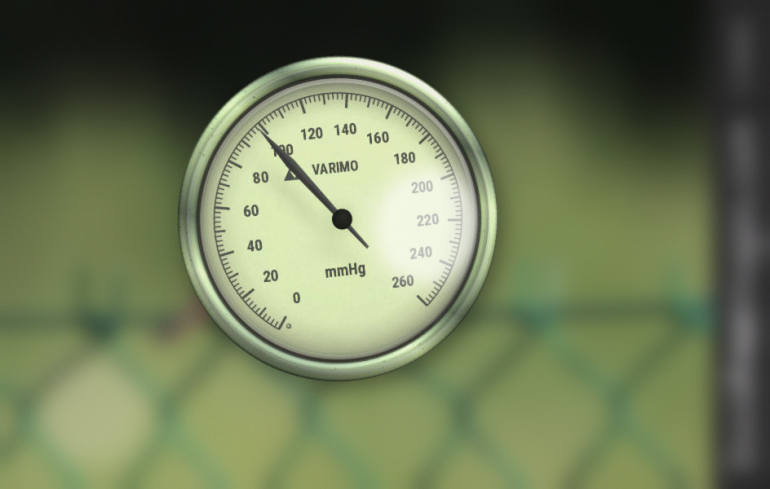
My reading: 98,mmHg
